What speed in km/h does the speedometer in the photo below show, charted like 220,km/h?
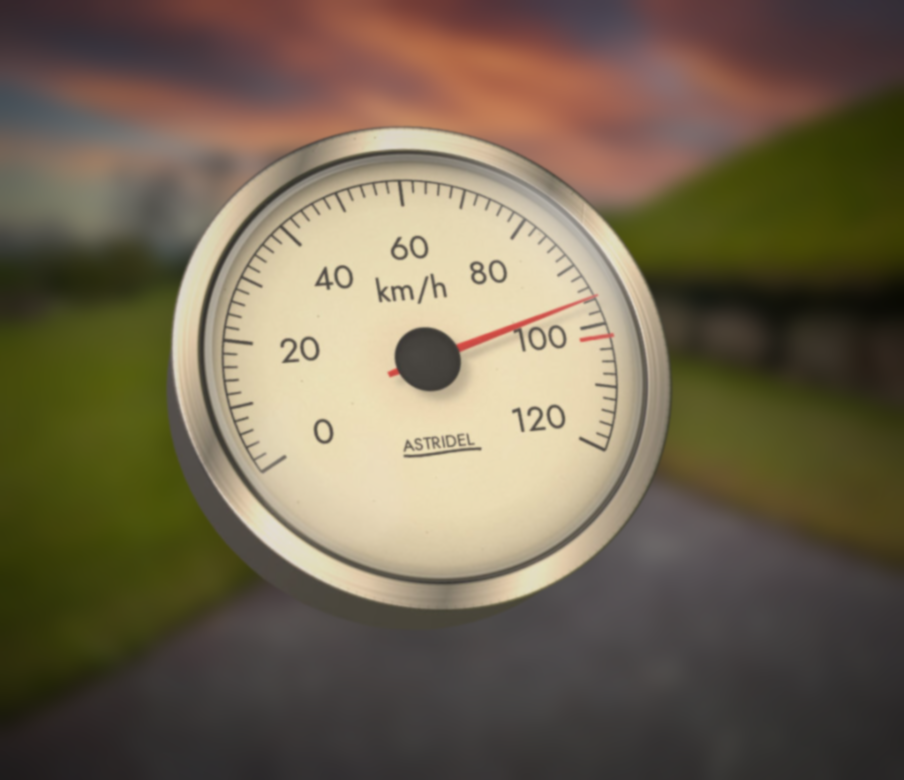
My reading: 96,km/h
